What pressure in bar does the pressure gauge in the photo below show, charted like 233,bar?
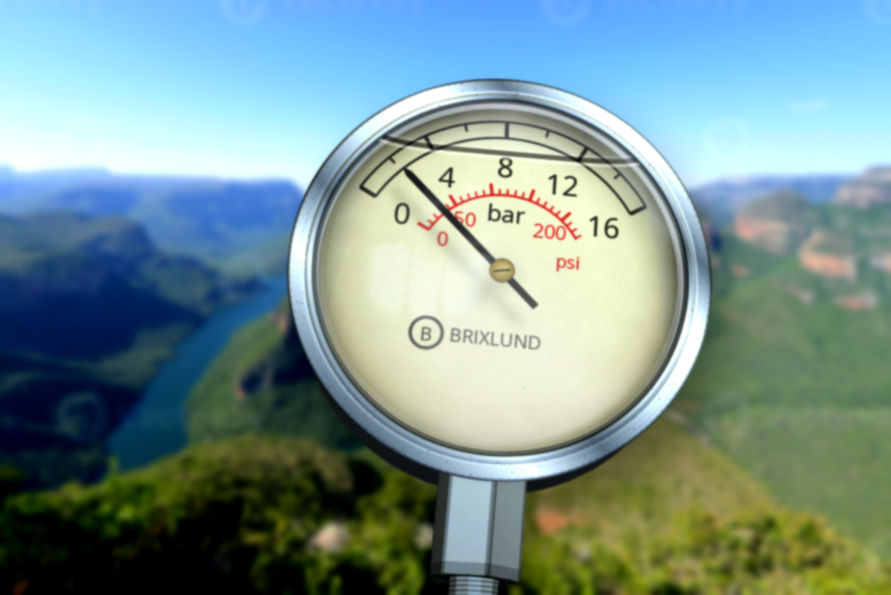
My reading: 2,bar
